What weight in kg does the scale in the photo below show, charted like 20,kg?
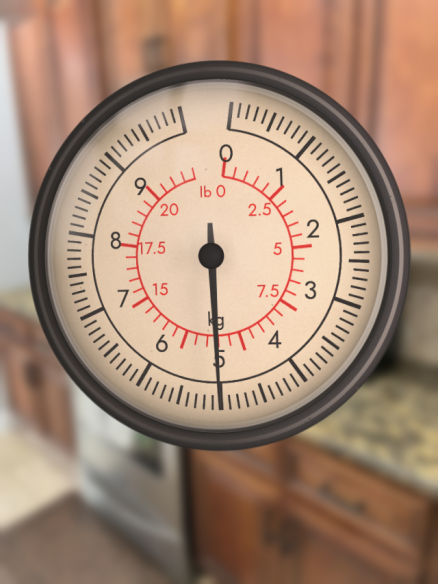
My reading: 5,kg
